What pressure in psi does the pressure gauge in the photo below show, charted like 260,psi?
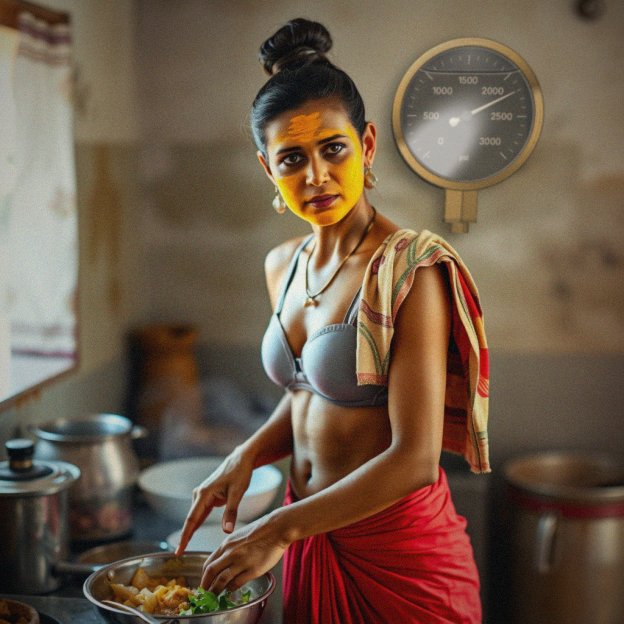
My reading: 2200,psi
